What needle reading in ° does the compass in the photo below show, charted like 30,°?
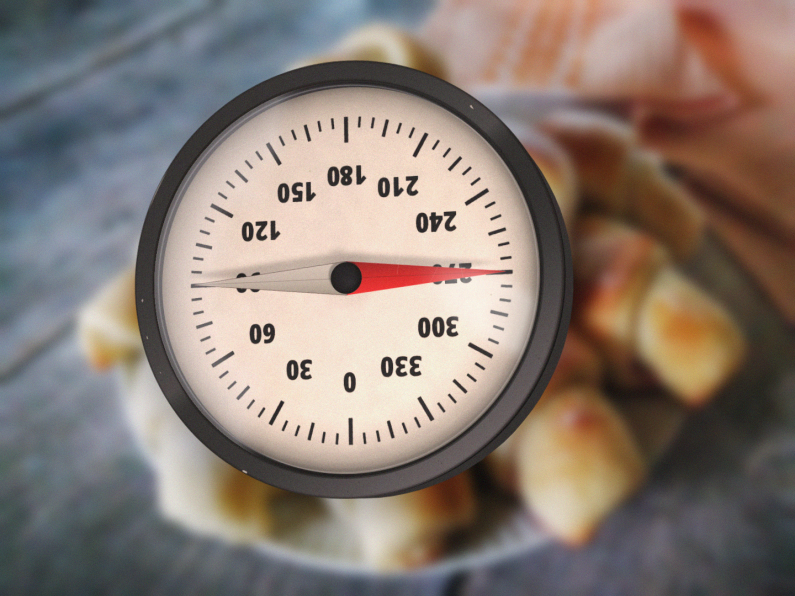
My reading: 270,°
